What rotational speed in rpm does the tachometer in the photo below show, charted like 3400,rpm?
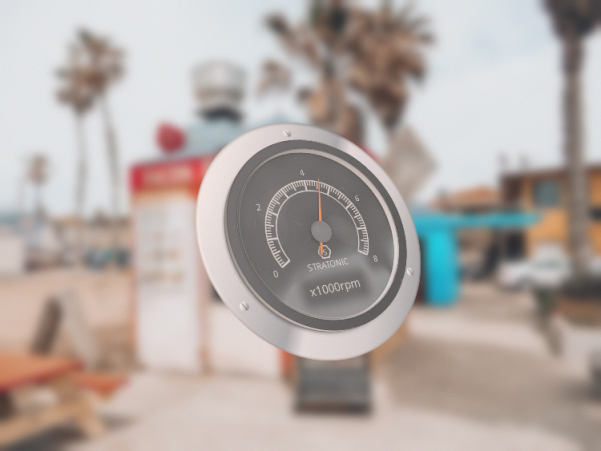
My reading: 4500,rpm
